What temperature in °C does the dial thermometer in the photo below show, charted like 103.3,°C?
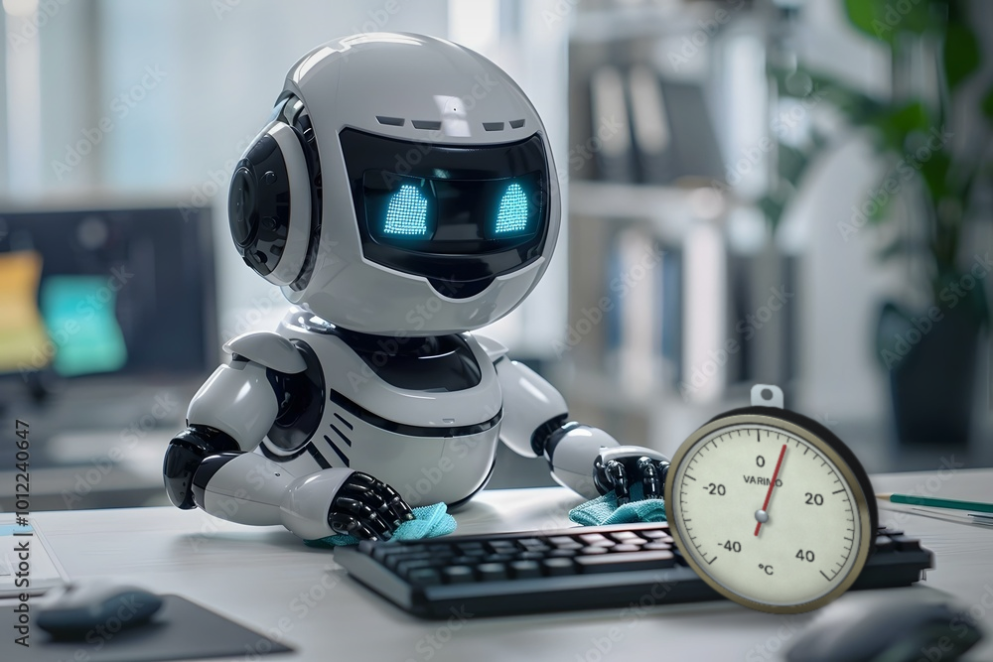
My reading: 6,°C
